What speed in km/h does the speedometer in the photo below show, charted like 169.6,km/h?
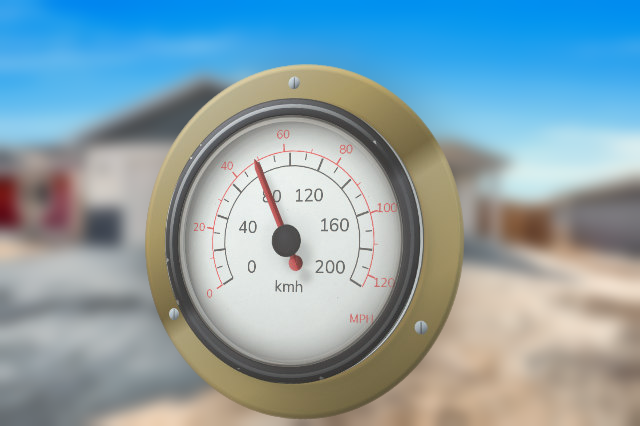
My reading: 80,km/h
